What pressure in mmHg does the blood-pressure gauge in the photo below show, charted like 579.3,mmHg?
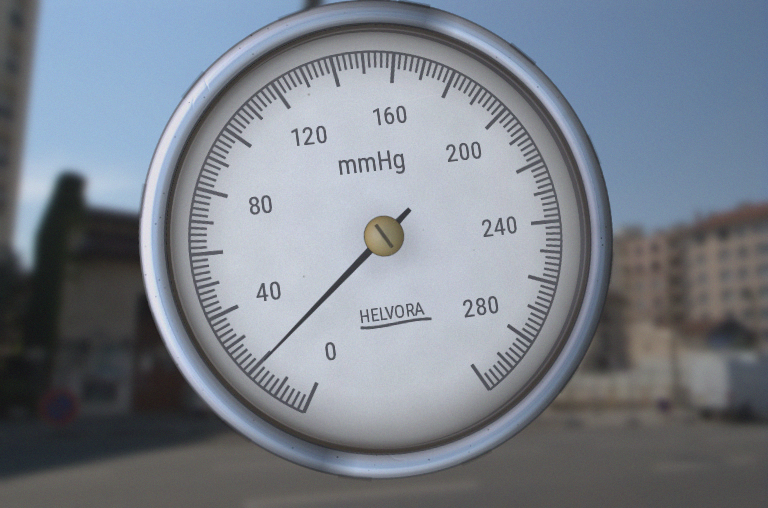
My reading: 20,mmHg
